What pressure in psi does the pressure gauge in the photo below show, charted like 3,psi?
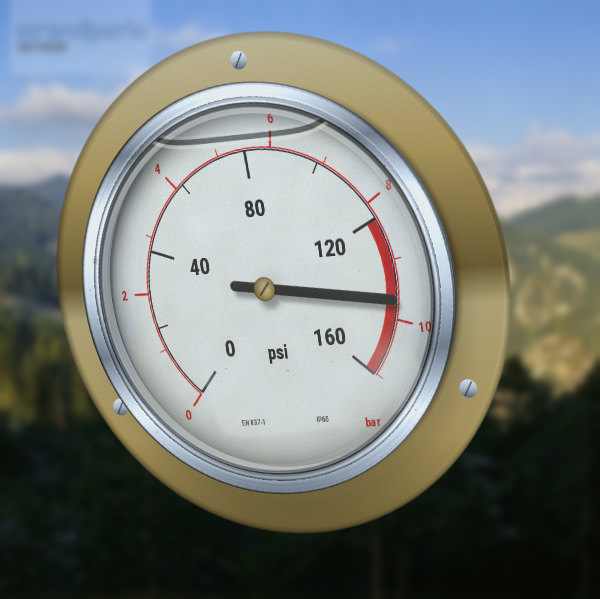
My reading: 140,psi
